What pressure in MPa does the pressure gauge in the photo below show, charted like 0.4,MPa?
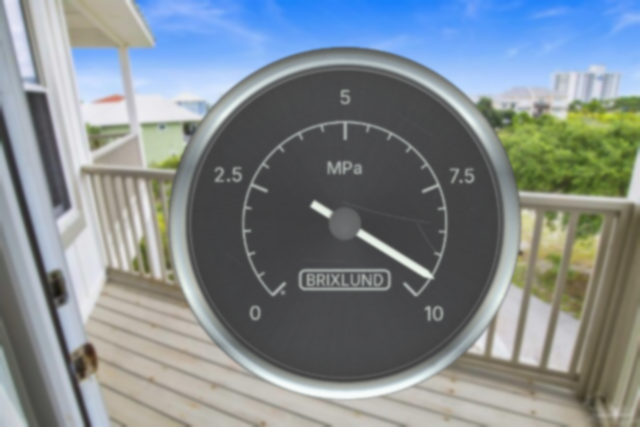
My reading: 9.5,MPa
